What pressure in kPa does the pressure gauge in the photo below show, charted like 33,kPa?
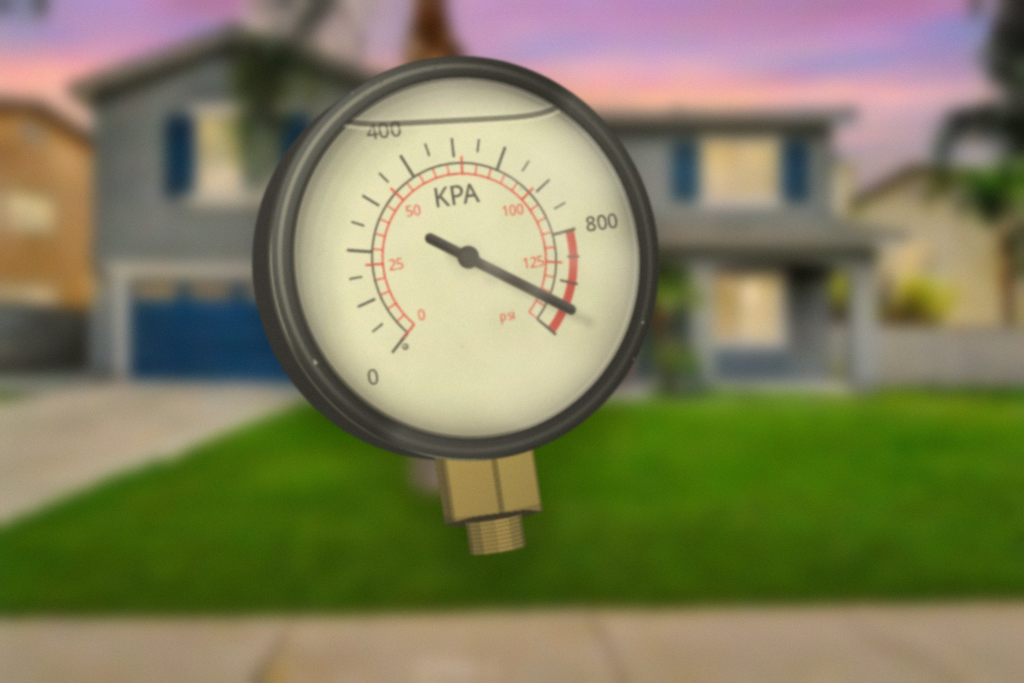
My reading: 950,kPa
